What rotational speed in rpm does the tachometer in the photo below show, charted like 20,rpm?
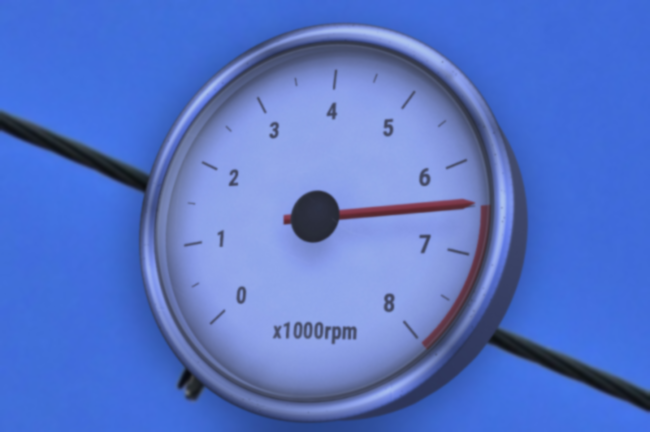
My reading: 6500,rpm
